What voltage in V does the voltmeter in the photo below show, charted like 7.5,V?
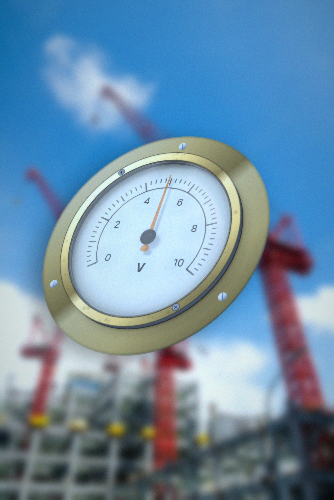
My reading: 5,V
